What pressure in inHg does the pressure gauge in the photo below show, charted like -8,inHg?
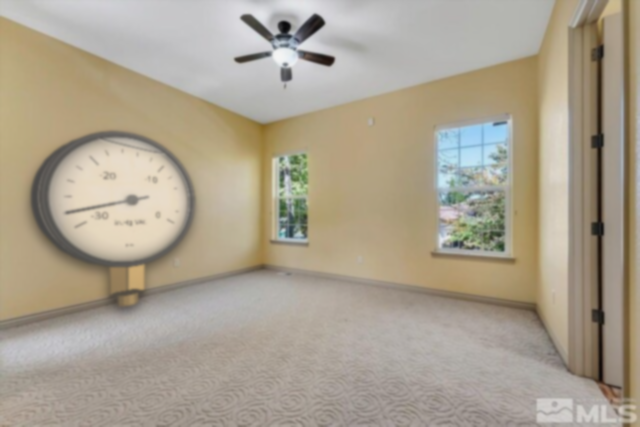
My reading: -28,inHg
